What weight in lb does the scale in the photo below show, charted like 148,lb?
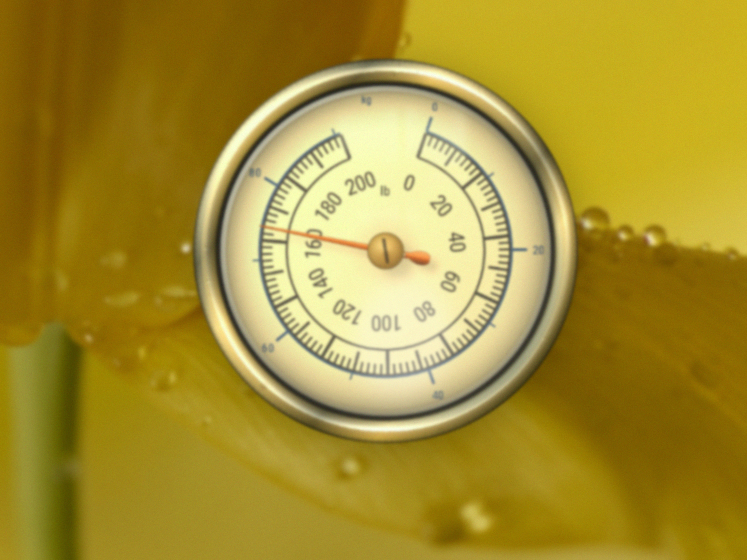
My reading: 164,lb
